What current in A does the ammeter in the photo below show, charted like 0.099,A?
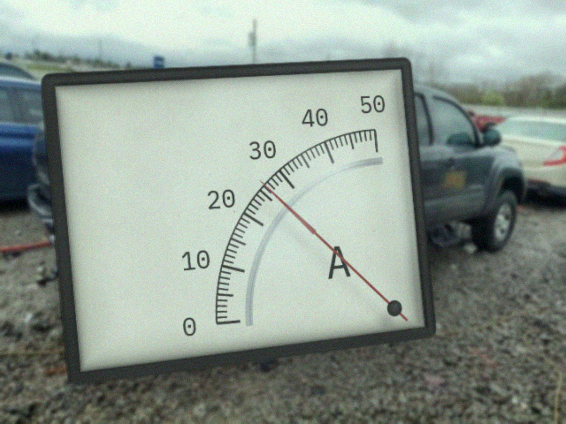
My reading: 26,A
